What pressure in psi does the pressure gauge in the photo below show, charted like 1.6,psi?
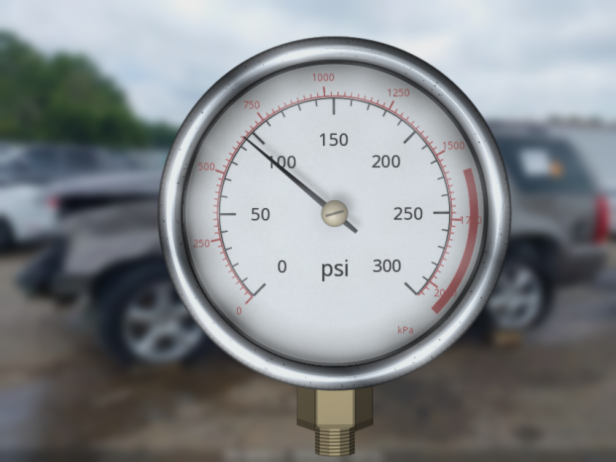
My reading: 95,psi
